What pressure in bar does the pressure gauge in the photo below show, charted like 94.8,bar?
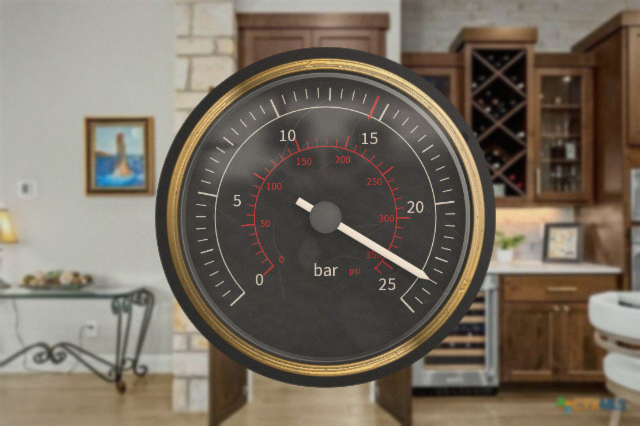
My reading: 23.5,bar
